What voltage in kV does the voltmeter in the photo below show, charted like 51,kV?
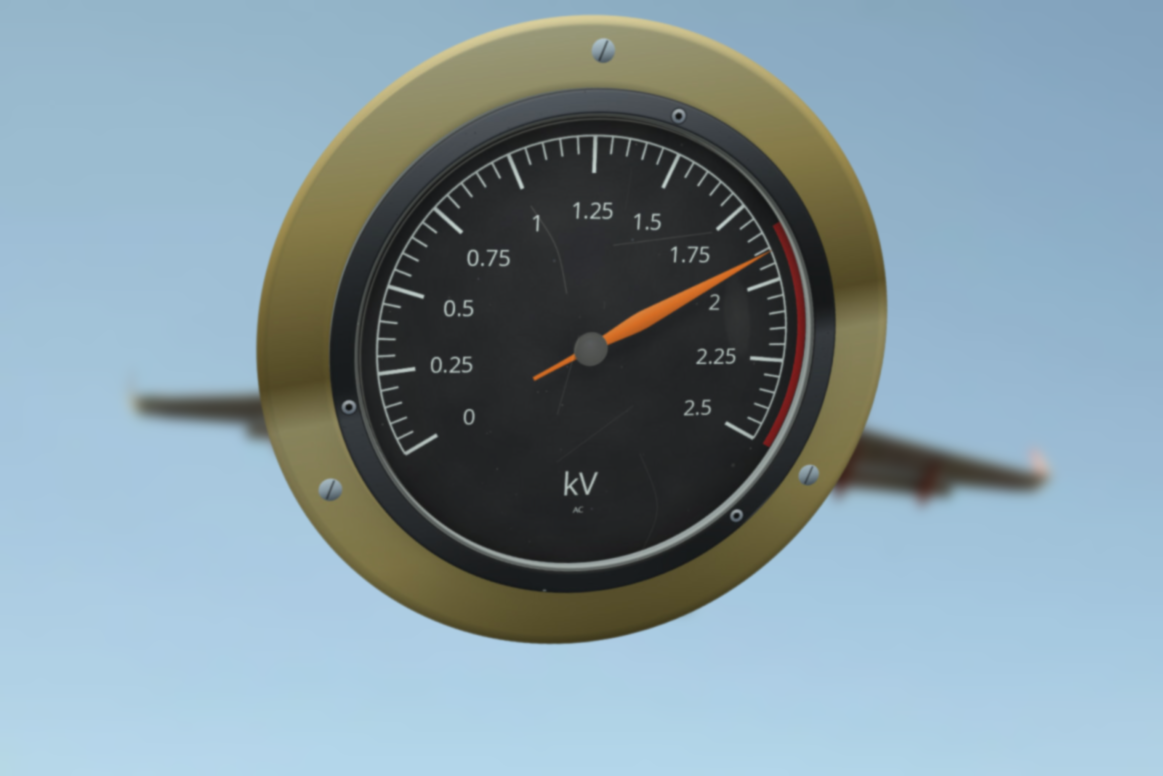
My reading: 1.9,kV
